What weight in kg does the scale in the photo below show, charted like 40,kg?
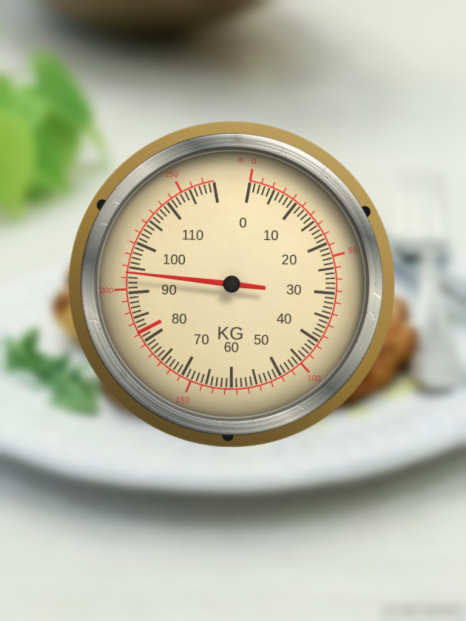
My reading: 94,kg
